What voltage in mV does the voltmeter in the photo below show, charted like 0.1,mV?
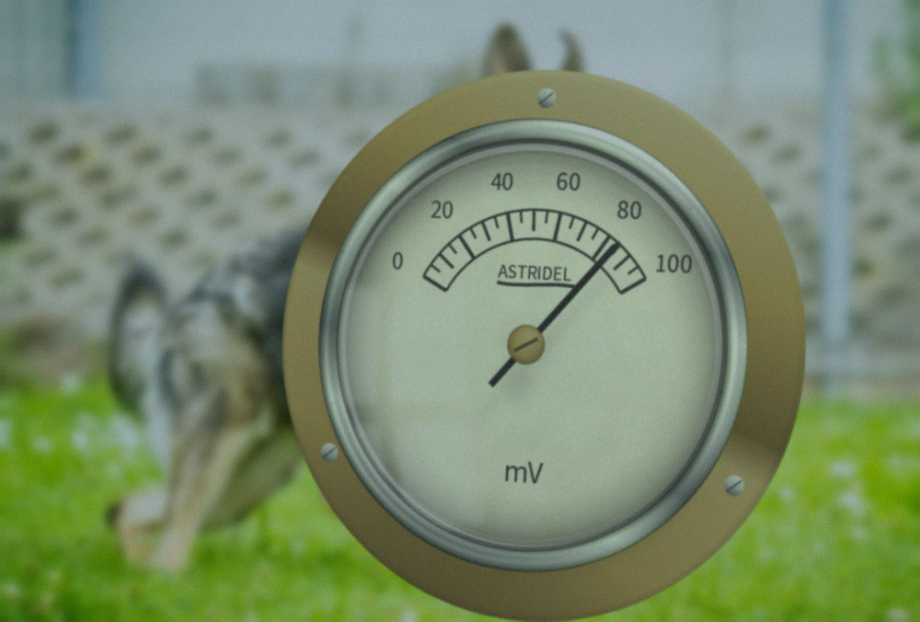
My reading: 85,mV
